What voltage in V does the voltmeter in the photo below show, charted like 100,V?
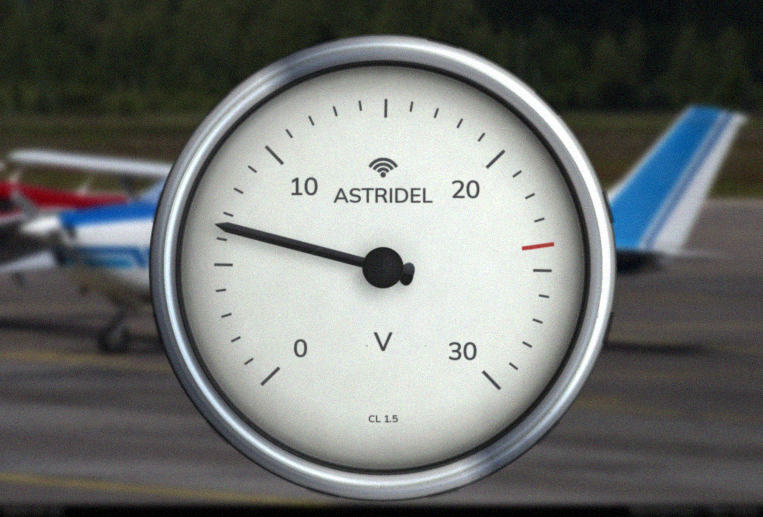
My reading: 6.5,V
